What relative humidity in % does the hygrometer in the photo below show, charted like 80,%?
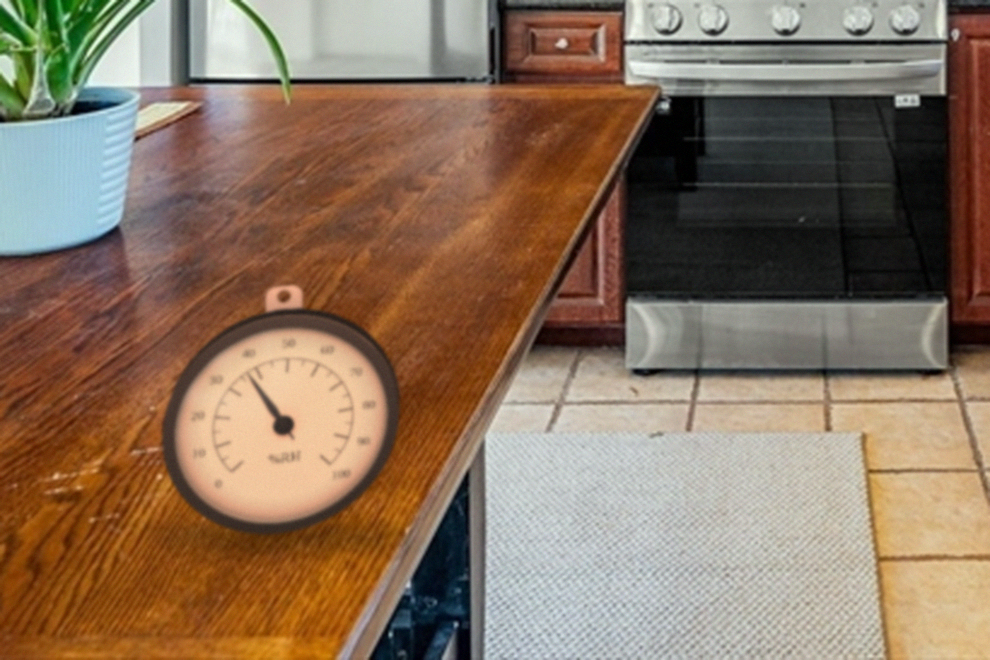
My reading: 37.5,%
